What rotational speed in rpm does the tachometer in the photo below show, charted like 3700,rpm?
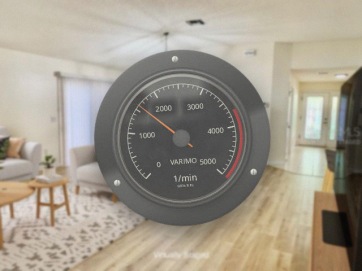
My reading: 1600,rpm
